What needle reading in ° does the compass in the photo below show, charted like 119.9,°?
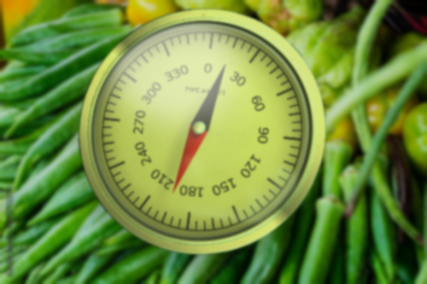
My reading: 195,°
